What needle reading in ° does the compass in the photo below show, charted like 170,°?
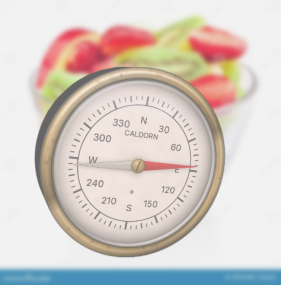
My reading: 85,°
